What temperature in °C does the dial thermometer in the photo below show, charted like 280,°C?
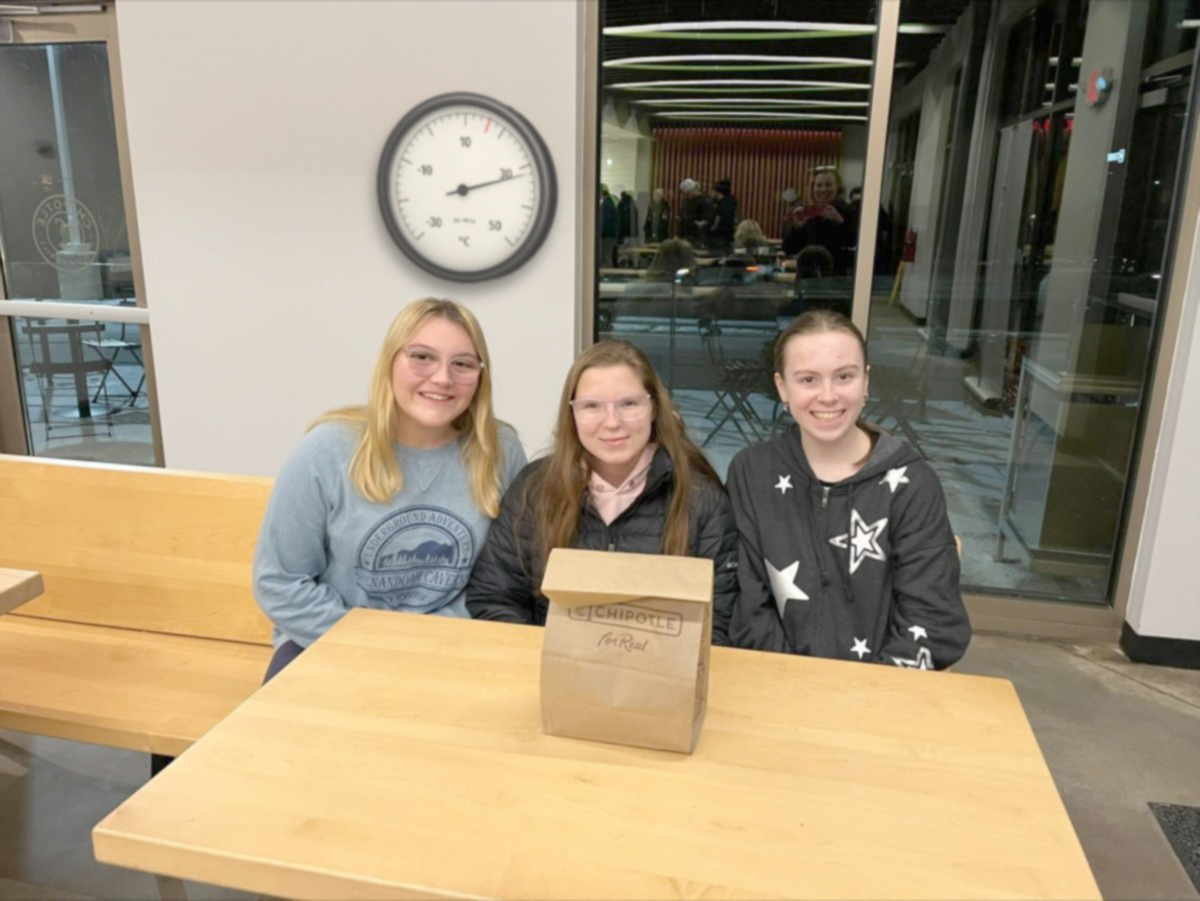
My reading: 32,°C
